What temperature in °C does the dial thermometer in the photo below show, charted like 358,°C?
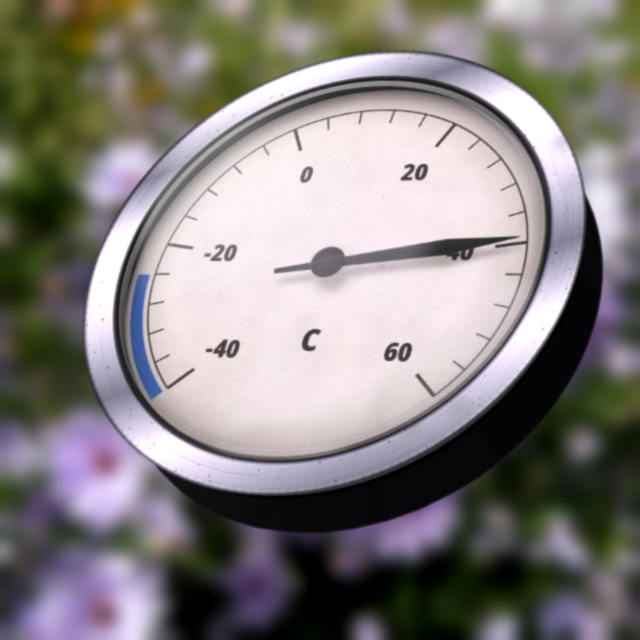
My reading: 40,°C
